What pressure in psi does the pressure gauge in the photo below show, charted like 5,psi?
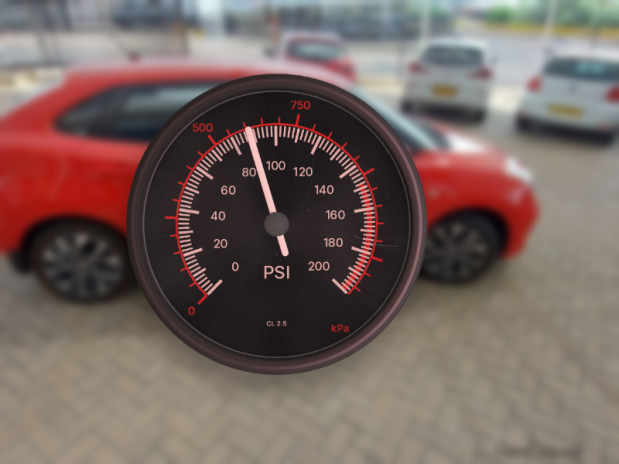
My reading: 88,psi
